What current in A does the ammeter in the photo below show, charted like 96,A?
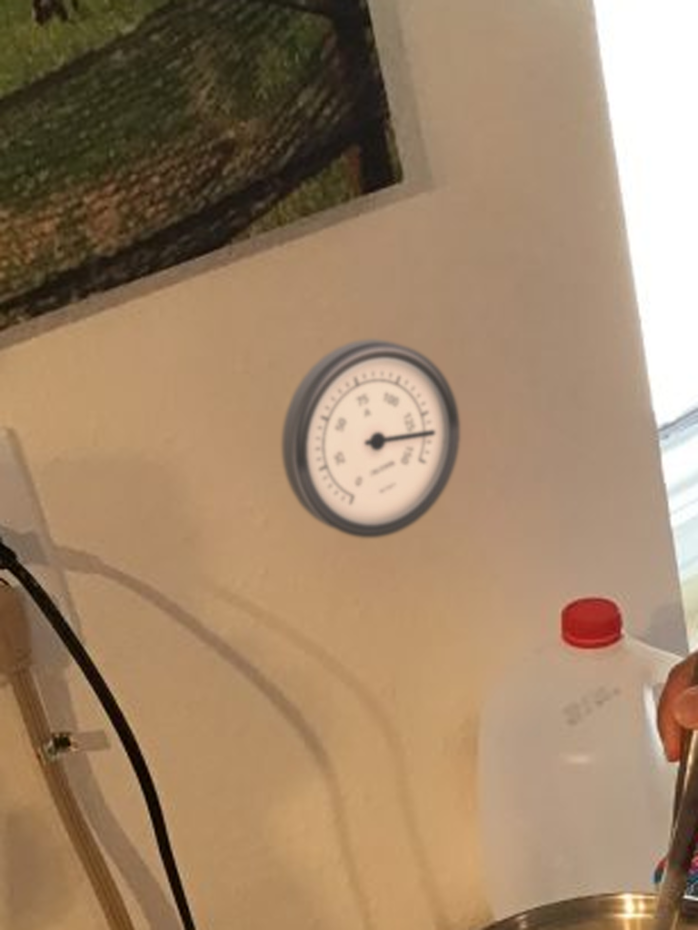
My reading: 135,A
